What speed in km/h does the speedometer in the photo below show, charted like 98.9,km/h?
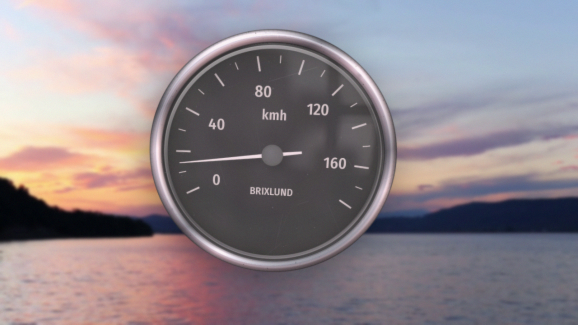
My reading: 15,km/h
